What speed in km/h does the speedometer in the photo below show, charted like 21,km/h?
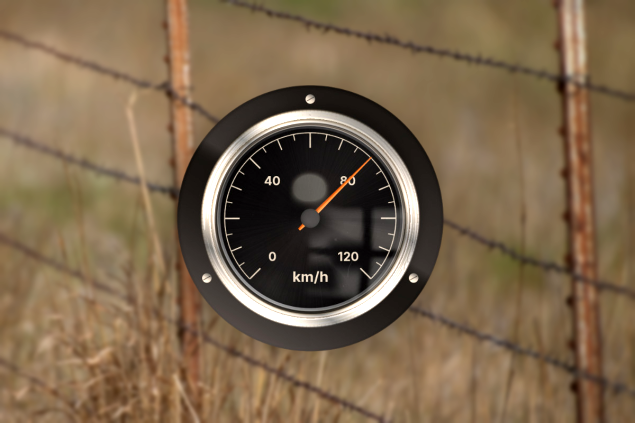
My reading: 80,km/h
